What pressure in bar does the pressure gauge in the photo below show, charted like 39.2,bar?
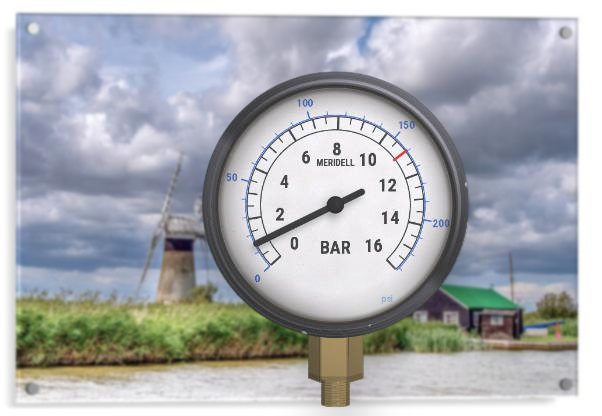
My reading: 1,bar
